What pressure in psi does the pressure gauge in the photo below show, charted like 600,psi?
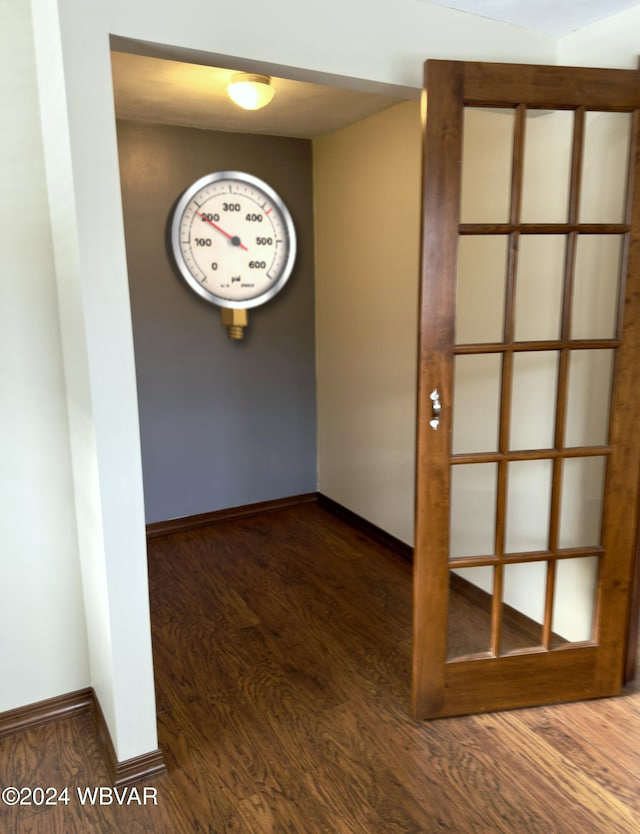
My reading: 180,psi
